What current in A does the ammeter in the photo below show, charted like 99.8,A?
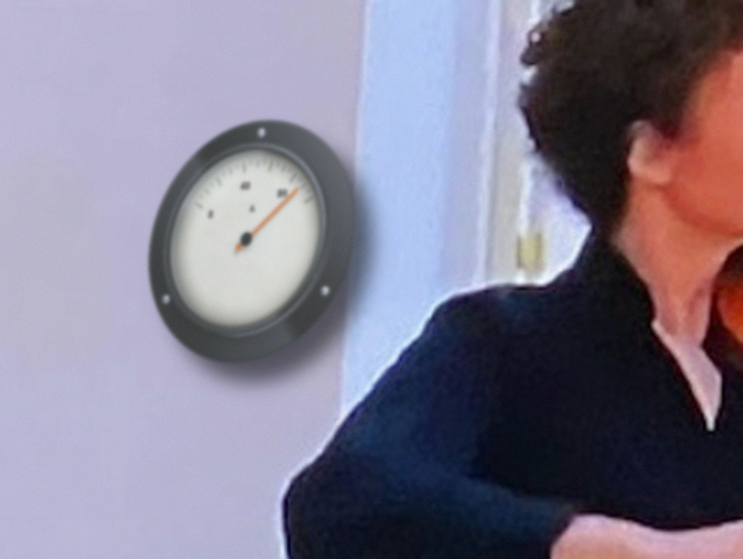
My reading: 90,A
